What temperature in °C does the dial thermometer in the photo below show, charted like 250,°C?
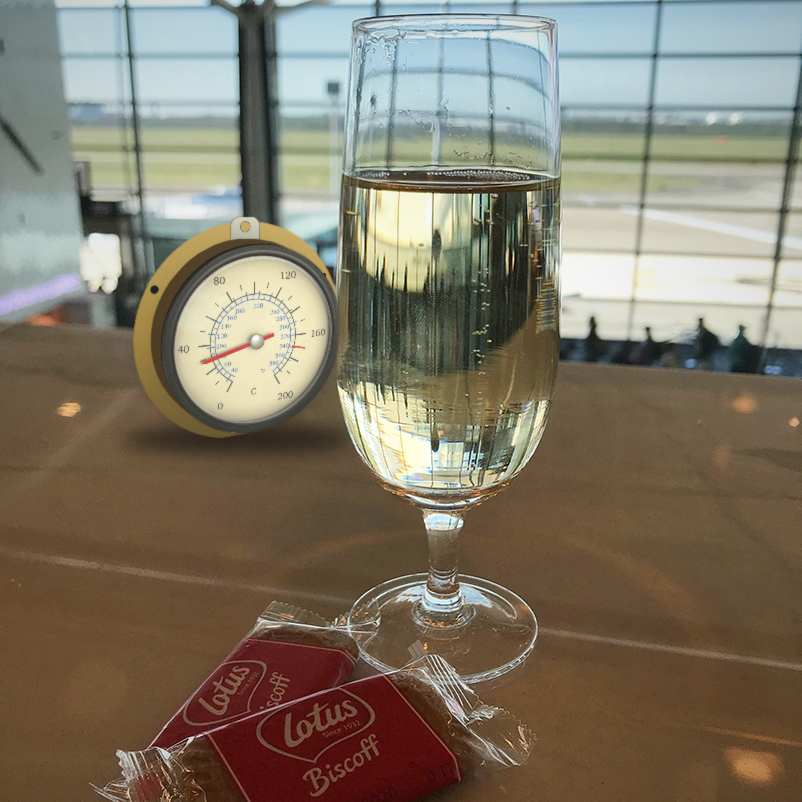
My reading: 30,°C
